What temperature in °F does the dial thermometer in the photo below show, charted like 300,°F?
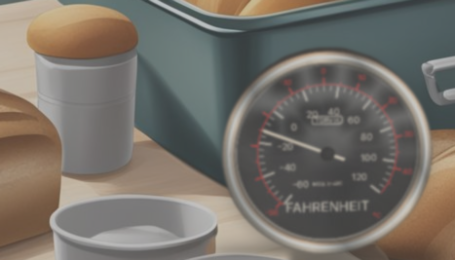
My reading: -12,°F
